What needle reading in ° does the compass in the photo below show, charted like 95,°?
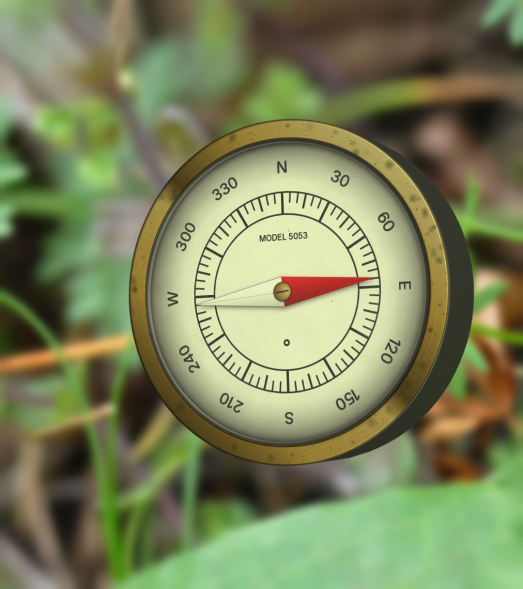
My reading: 85,°
